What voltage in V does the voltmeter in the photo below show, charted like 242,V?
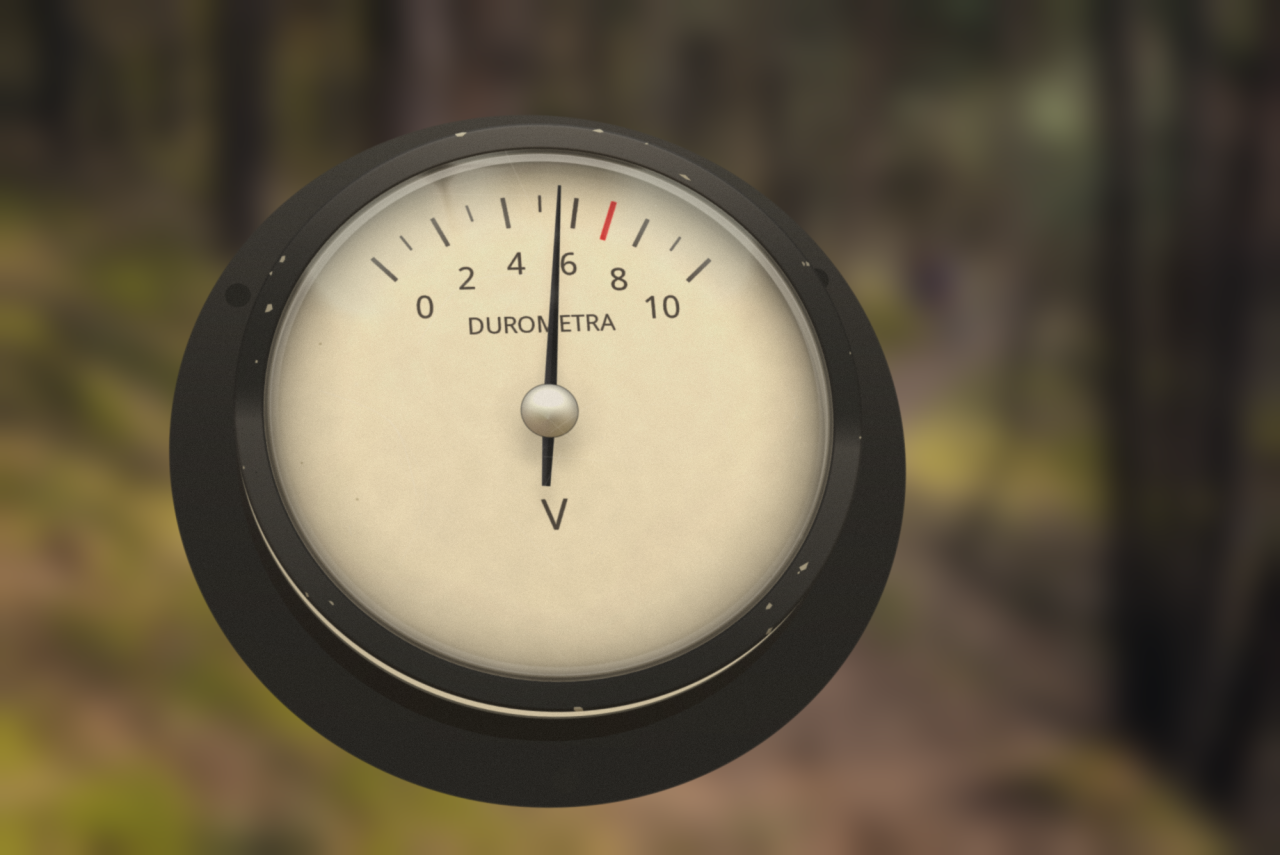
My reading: 5.5,V
